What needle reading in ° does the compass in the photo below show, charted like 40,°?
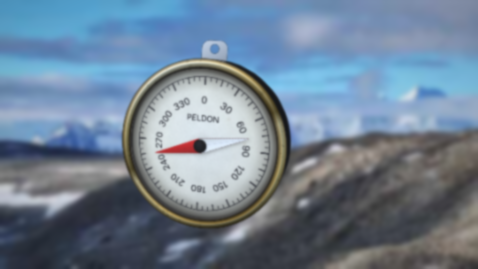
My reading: 255,°
